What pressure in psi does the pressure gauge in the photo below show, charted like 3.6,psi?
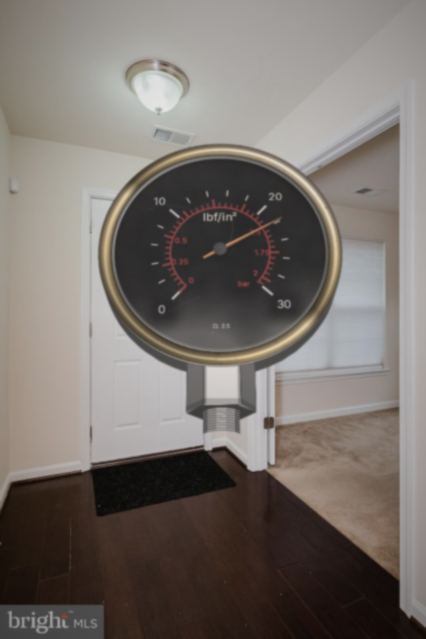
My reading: 22,psi
